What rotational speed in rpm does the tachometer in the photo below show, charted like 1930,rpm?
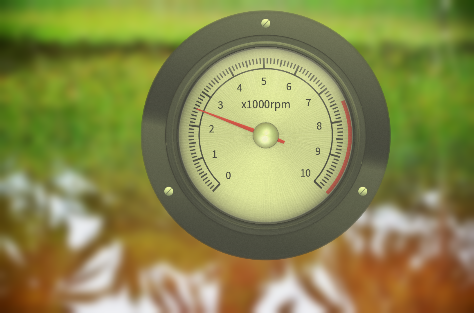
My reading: 2500,rpm
